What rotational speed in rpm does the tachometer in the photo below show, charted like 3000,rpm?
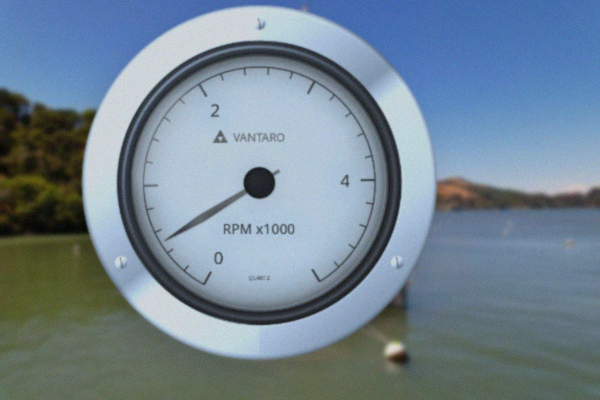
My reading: 500,rpm
